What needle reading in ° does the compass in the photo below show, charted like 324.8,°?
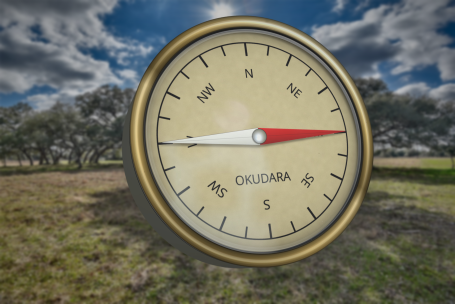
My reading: 90,°
